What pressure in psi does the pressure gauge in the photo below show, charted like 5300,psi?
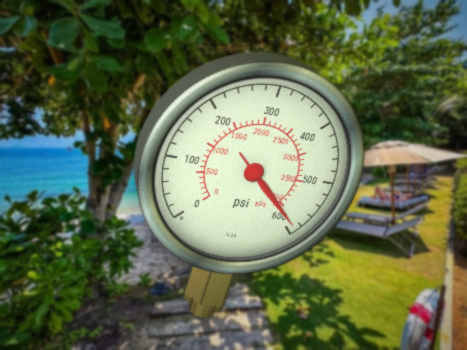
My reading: 590,psi
